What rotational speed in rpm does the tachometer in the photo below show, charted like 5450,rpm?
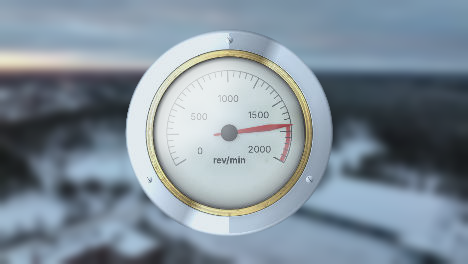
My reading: 1700,rpm
